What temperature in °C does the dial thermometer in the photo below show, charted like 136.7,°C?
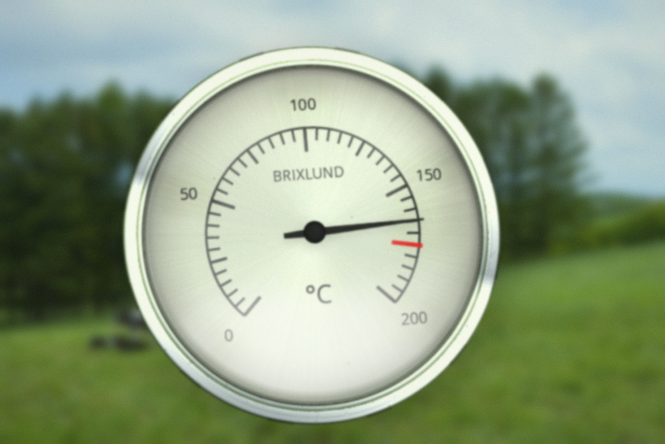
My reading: 165,°C
